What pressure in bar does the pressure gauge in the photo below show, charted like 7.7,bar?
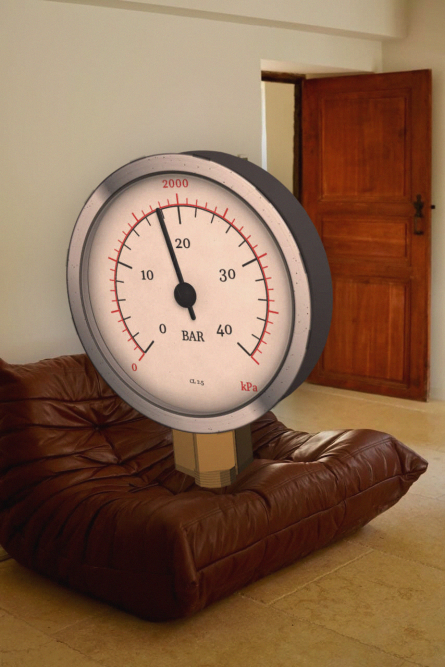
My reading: 18,bar
